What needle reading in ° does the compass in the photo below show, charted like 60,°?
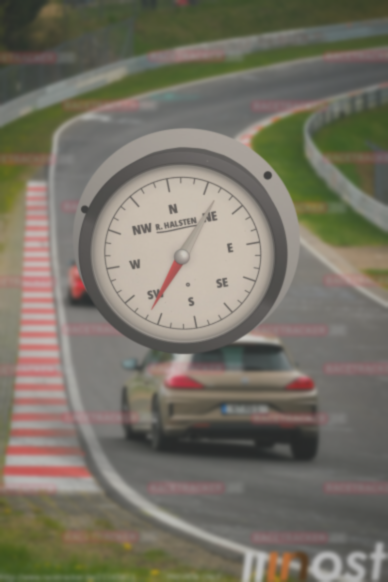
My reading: 220,°
